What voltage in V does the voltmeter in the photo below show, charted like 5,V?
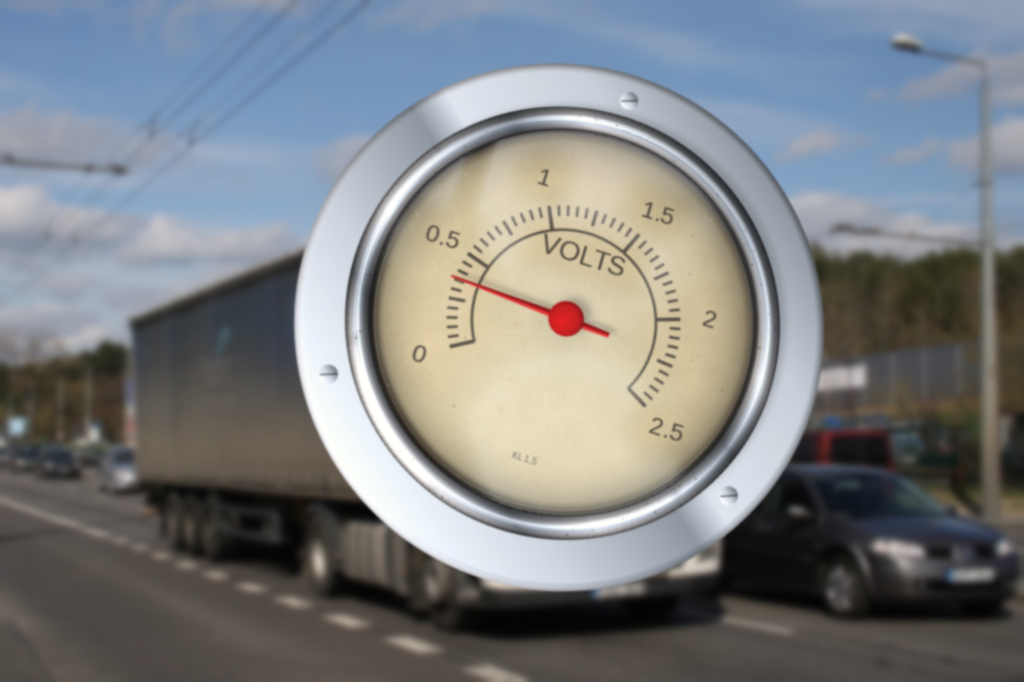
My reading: 0.35,V
